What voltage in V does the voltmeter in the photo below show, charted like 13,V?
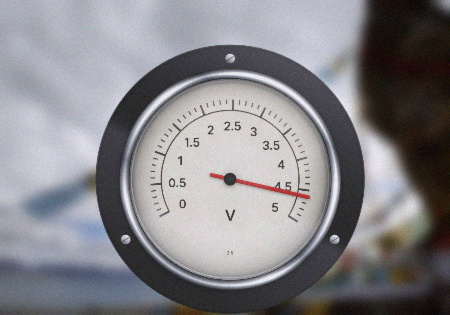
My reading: 4.6,V
